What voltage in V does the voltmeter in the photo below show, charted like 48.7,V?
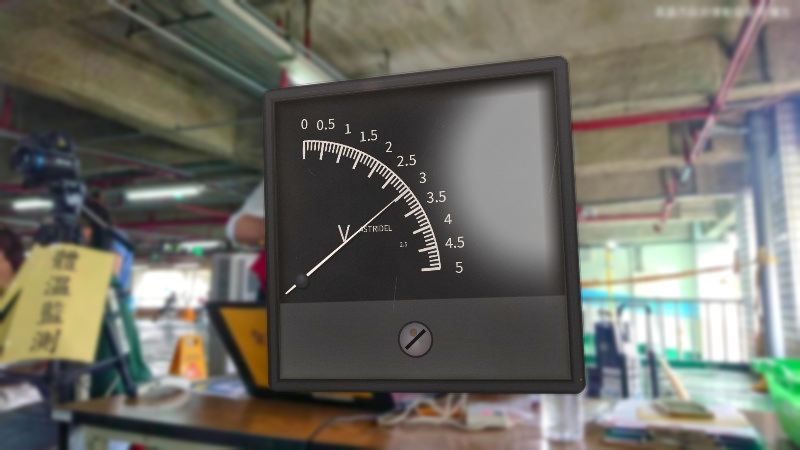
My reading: 3,V
